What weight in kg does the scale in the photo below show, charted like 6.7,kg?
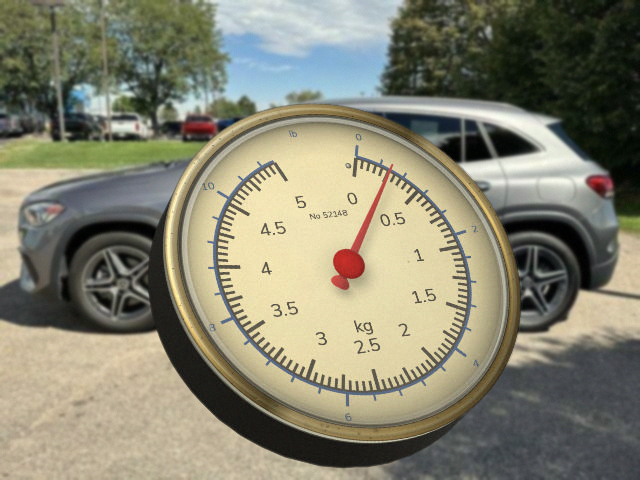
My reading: 0.25,kg
